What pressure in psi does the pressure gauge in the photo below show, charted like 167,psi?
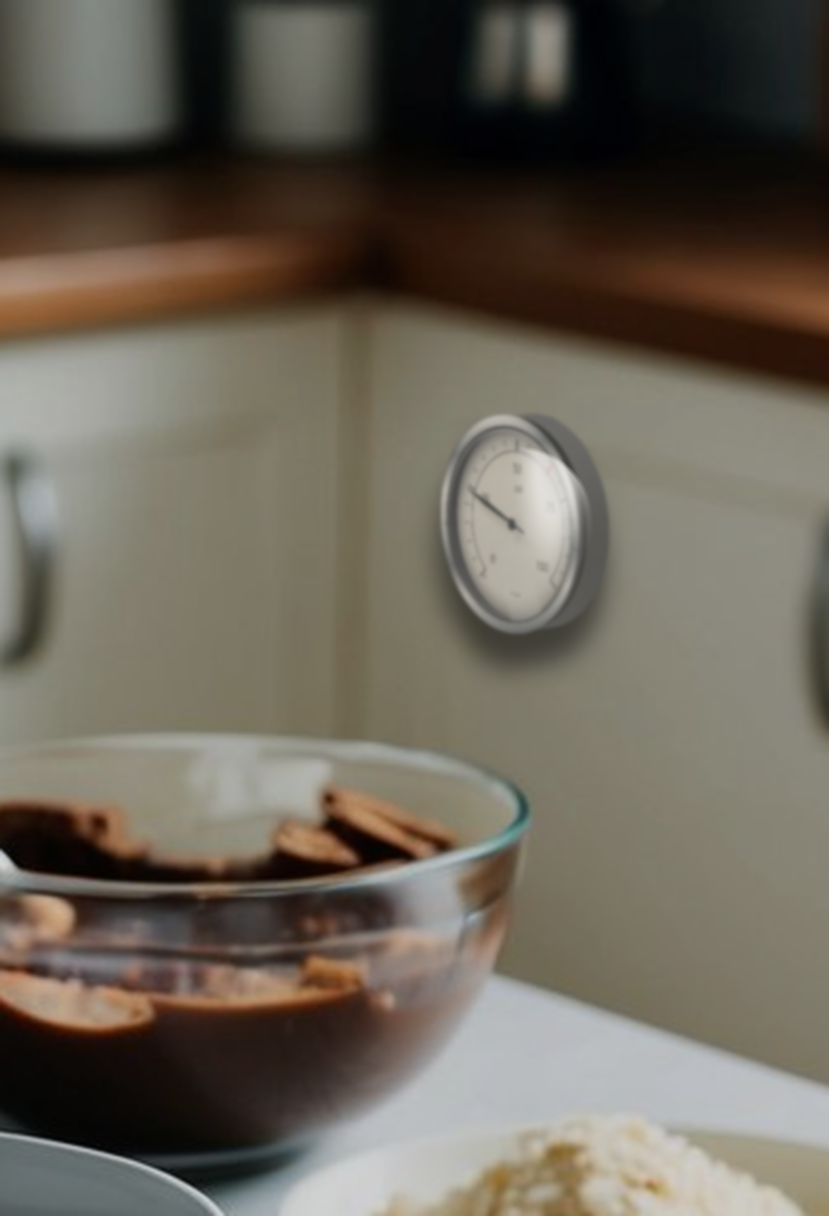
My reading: 25,psi
